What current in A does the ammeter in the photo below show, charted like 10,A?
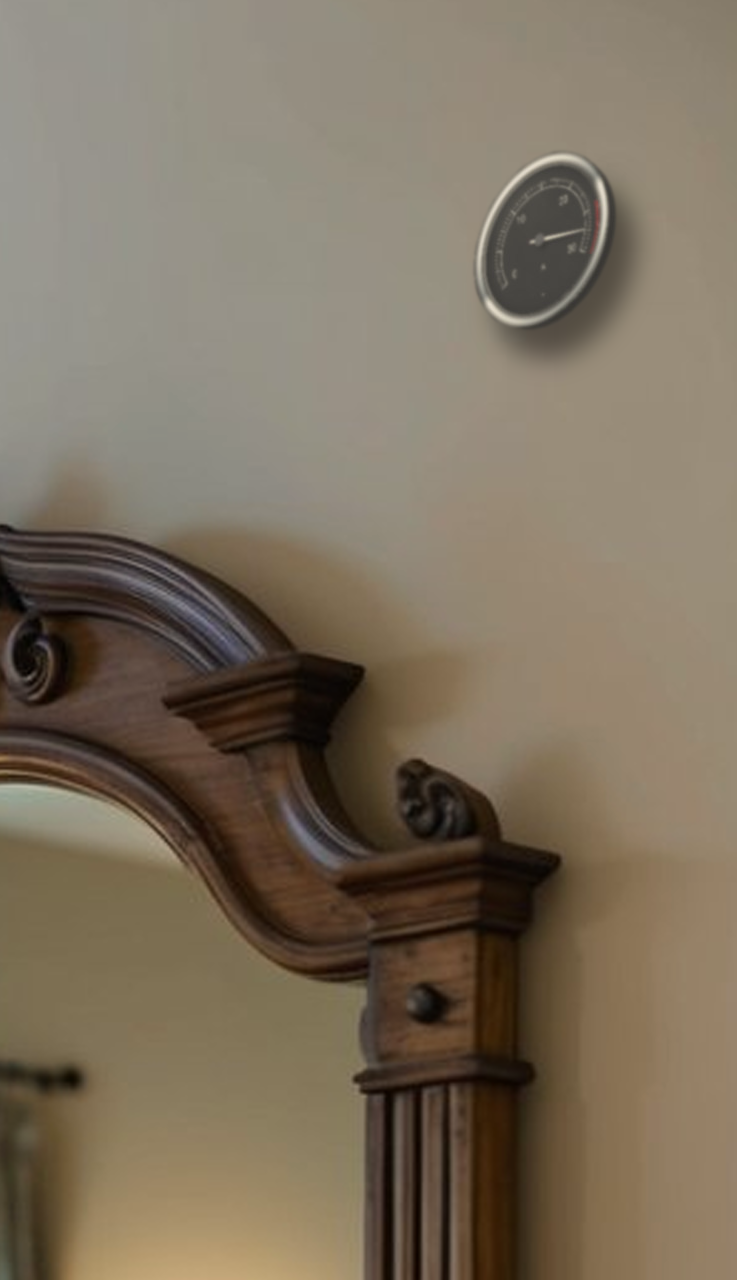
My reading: 27.5,A
